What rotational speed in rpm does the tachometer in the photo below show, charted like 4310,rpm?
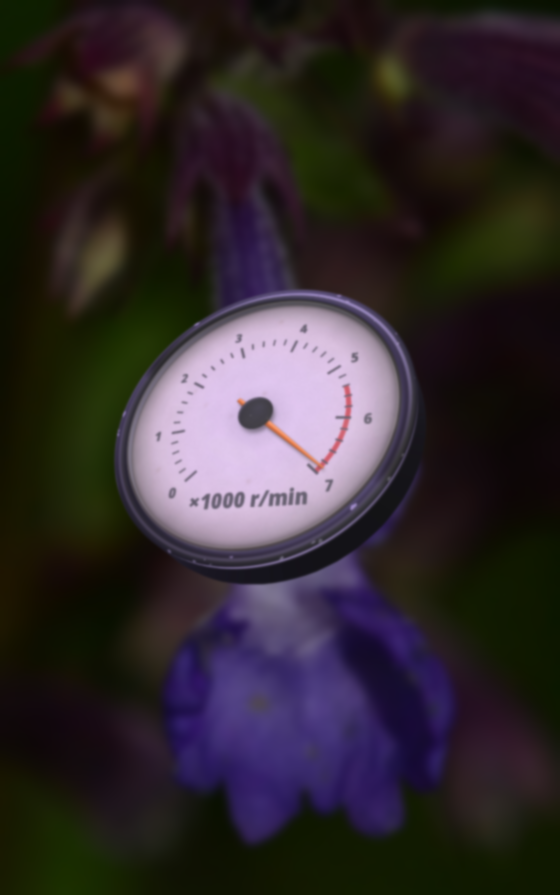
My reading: 6900,rpm
